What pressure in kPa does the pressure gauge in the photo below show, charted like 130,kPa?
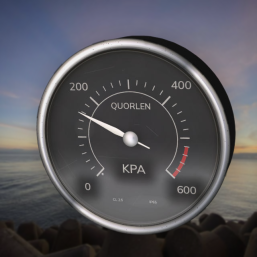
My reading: 160,kPa
